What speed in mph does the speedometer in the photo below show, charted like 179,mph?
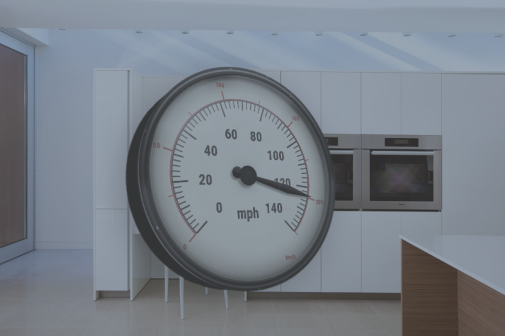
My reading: 124,mph
